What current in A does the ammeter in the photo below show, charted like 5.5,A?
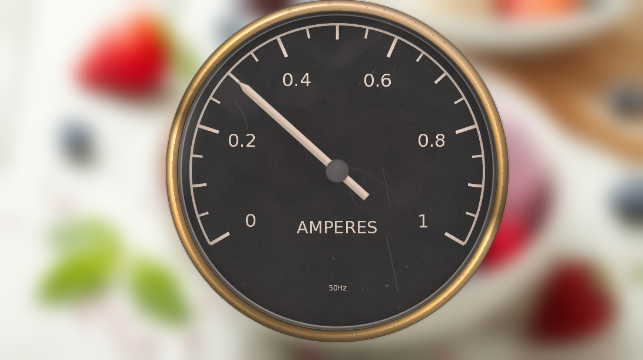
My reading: 0.3,A
